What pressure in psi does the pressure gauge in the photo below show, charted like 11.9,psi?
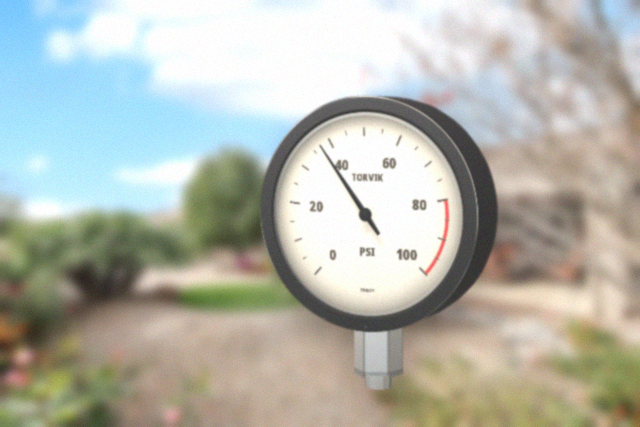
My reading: 37.5,psi
